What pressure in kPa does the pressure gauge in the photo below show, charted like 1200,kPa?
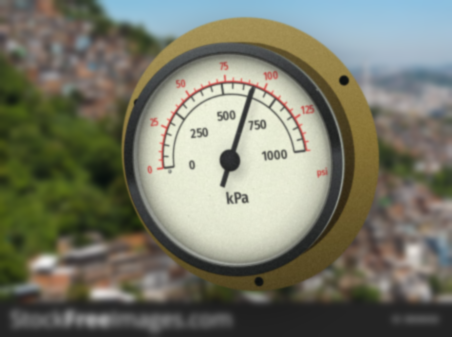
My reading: 650,kPa
